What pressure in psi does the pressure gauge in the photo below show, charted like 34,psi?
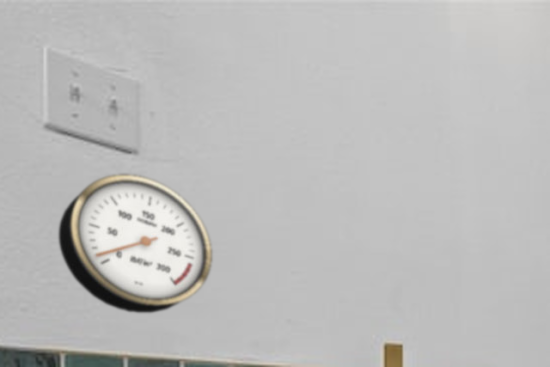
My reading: 10,psi
